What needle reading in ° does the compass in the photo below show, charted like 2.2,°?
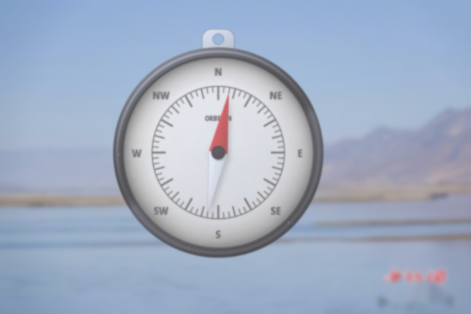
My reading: 10,°
